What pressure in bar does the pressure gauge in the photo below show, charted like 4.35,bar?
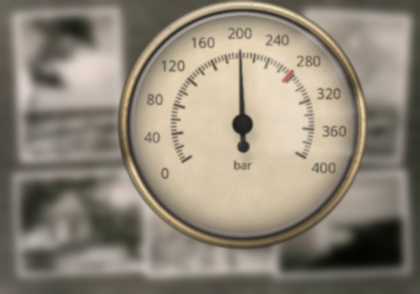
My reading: 200,bar
